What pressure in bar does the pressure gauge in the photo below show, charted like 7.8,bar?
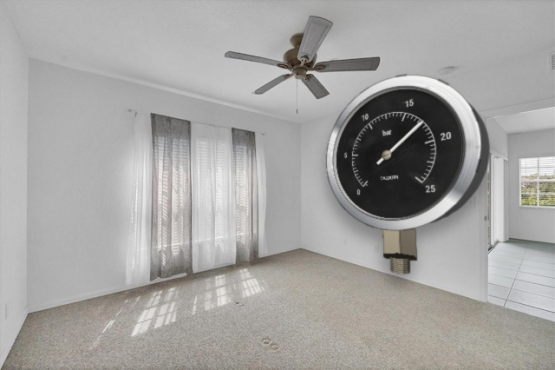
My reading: 17.5,bar
